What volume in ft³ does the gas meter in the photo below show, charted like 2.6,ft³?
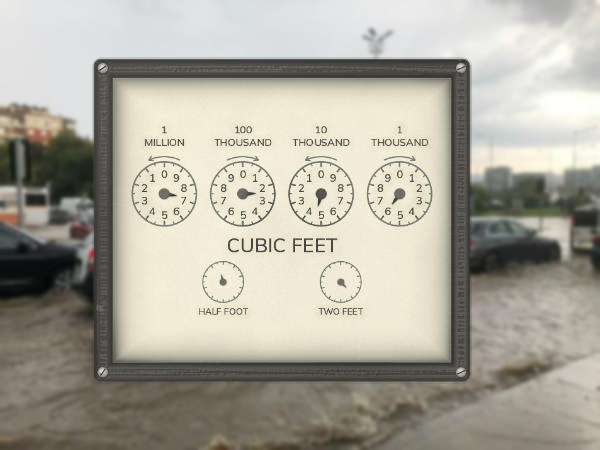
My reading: 724600,ft³
